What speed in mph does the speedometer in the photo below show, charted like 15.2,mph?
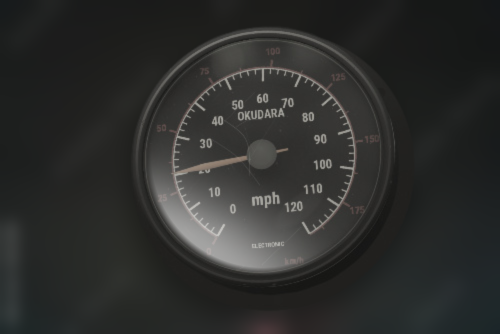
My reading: 20,mph
